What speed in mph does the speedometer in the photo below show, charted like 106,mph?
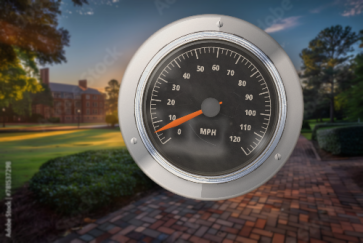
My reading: 6,mph
